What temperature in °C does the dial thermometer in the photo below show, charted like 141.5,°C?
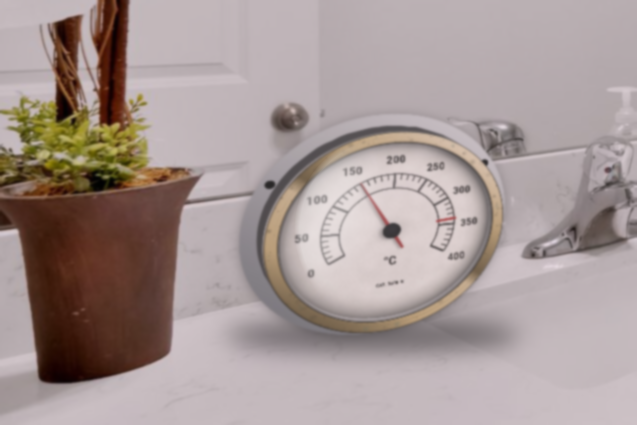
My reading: 150,°C
